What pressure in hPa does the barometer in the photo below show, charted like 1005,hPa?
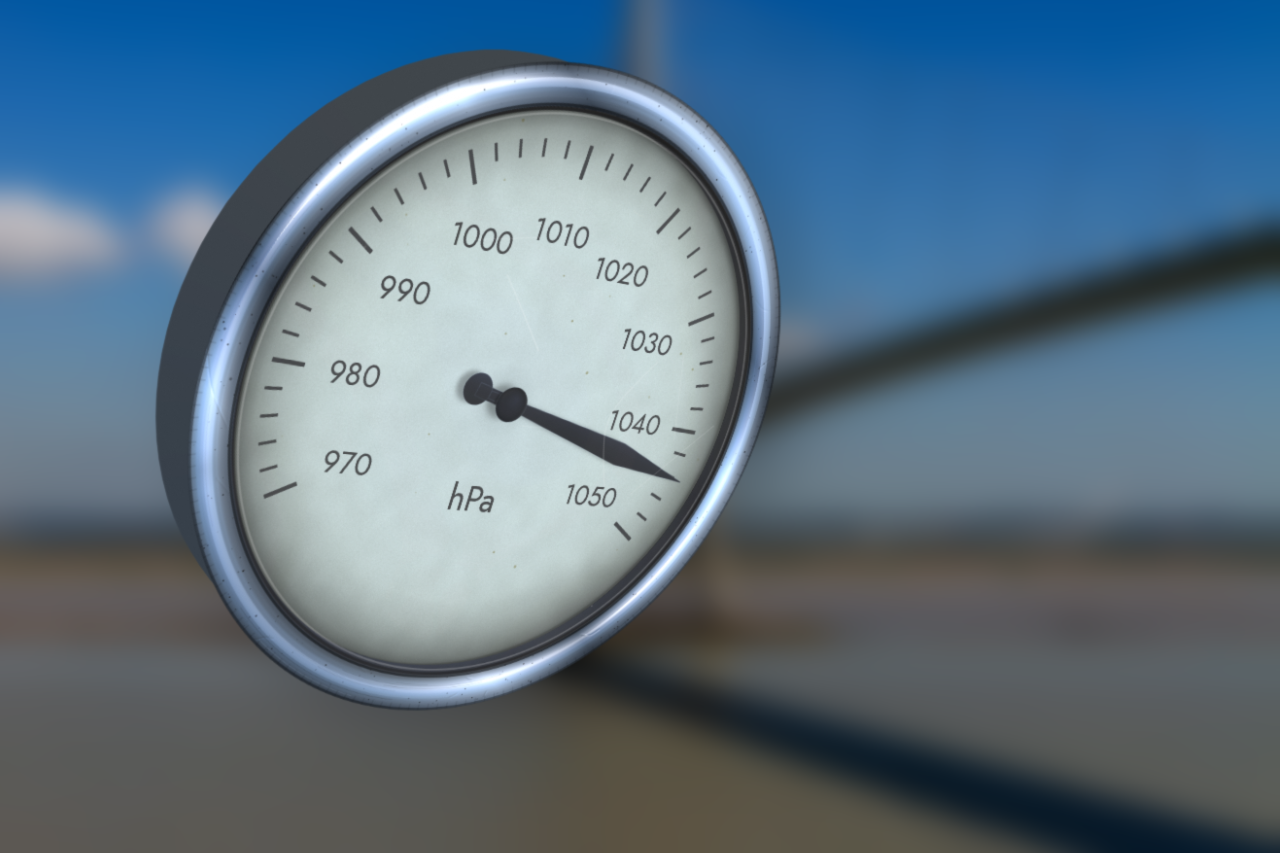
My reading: 1044,hPa
